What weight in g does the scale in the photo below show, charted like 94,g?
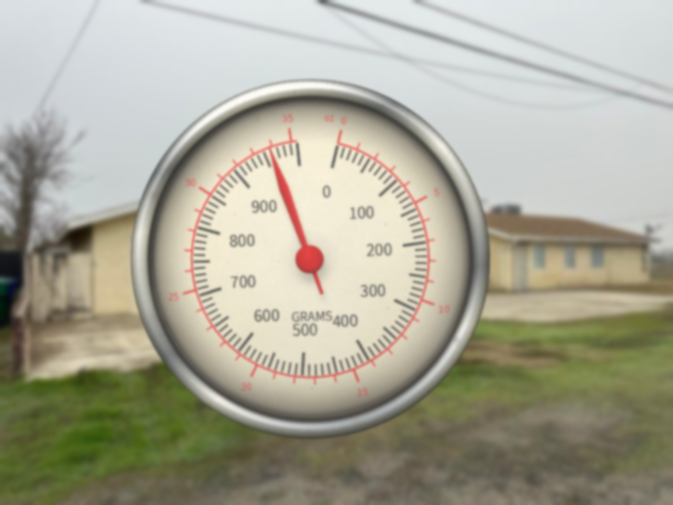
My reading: 960,g
